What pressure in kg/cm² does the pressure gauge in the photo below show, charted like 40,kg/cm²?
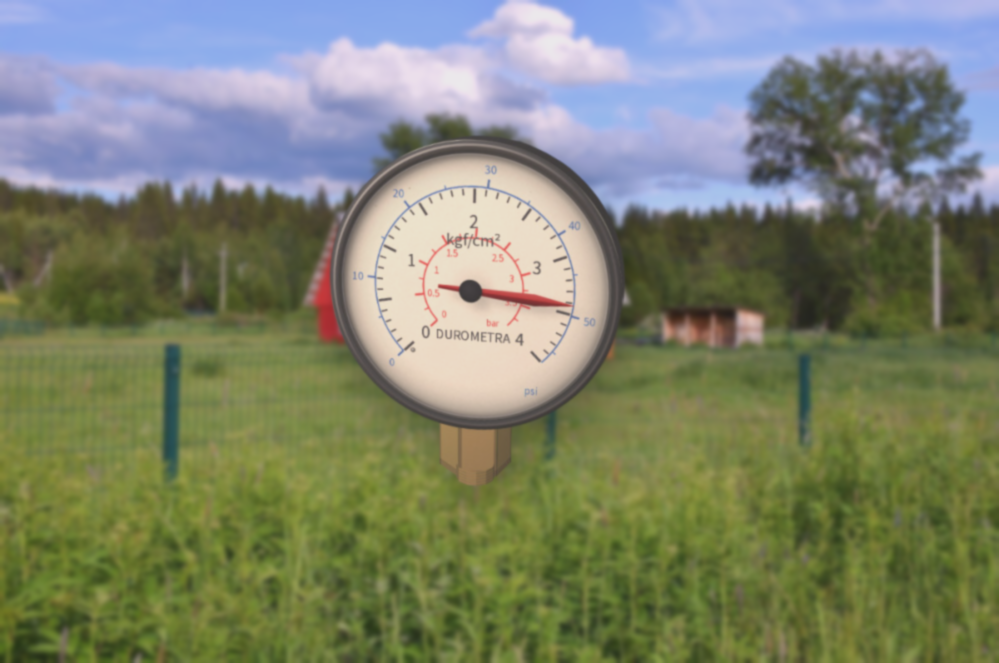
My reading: 3.4,kg/cm²
